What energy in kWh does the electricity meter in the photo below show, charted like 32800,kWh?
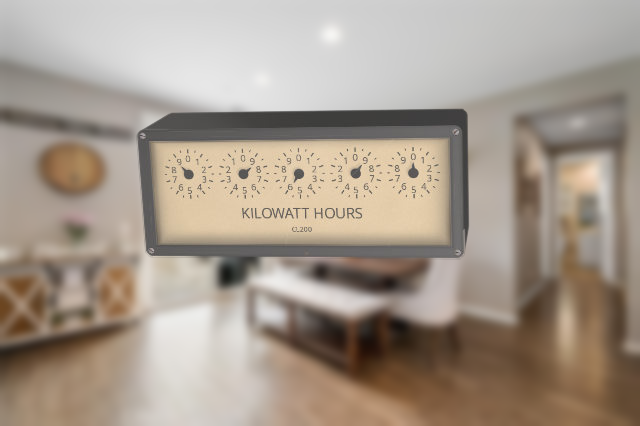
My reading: 88590,kWh
